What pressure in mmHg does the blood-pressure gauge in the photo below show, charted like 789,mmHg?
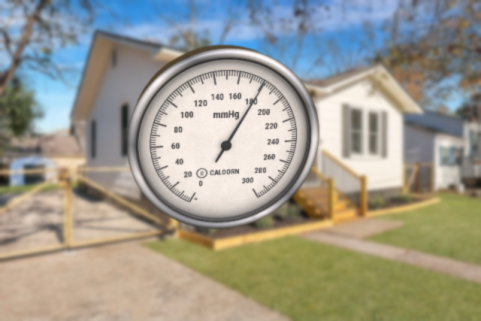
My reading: 180,mmHg
